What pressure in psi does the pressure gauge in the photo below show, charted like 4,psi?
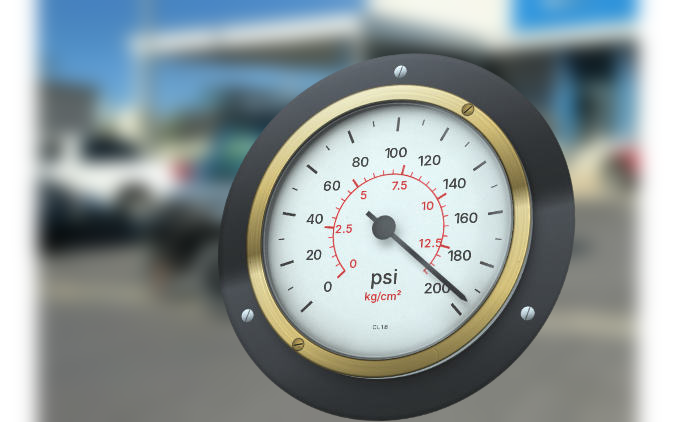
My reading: 195,psi
